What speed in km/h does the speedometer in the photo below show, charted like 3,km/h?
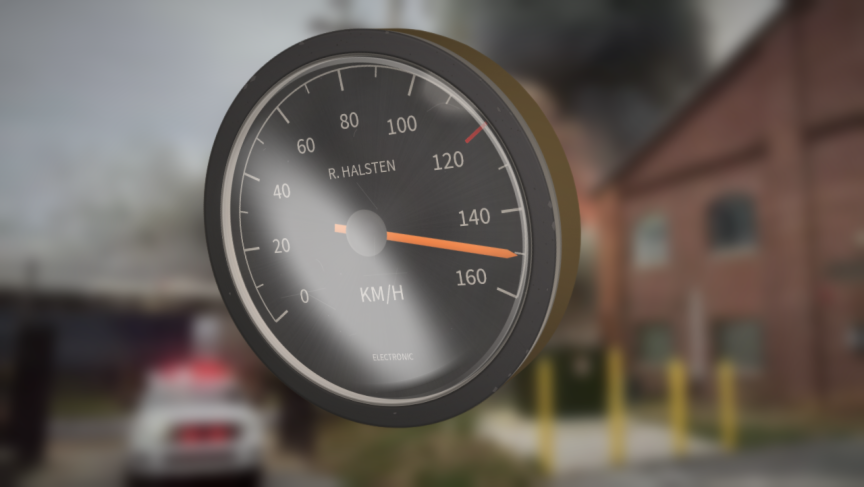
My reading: 150,km/h
